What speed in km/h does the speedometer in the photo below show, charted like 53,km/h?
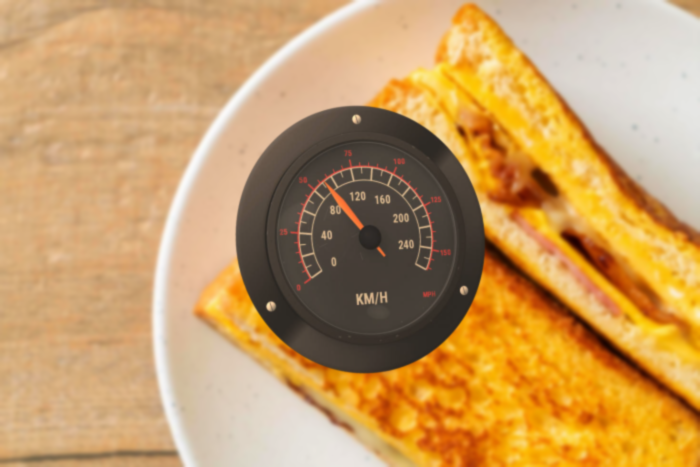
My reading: 90,km/h
